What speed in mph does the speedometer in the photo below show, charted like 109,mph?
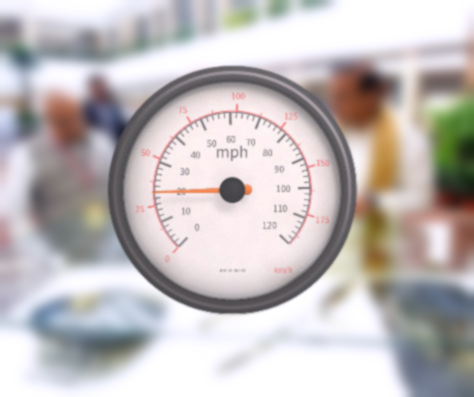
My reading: 20,mph
